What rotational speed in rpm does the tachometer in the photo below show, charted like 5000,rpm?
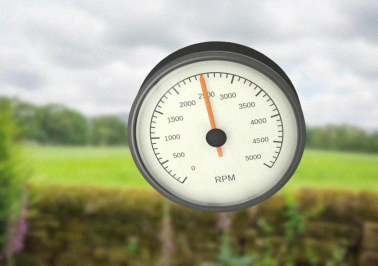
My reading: 2500,rpm
